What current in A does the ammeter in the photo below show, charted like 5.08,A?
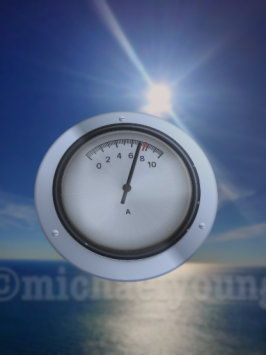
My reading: 7,A
